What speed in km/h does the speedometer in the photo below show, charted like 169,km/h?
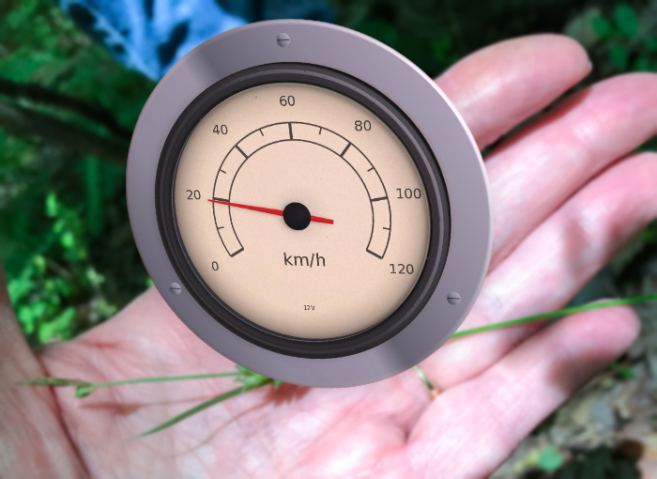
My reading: 20,km/h
